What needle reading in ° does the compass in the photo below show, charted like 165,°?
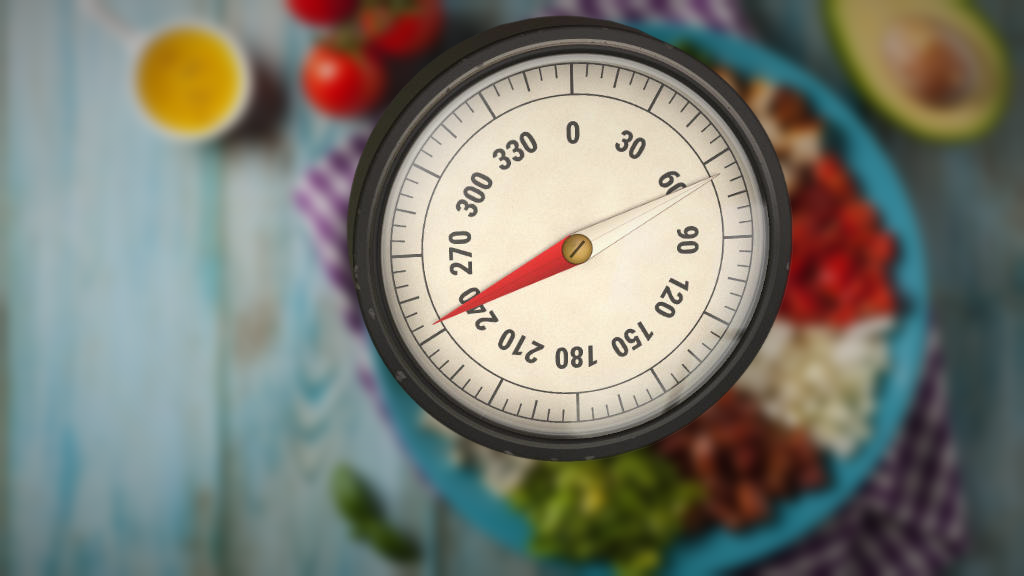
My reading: 245,°
